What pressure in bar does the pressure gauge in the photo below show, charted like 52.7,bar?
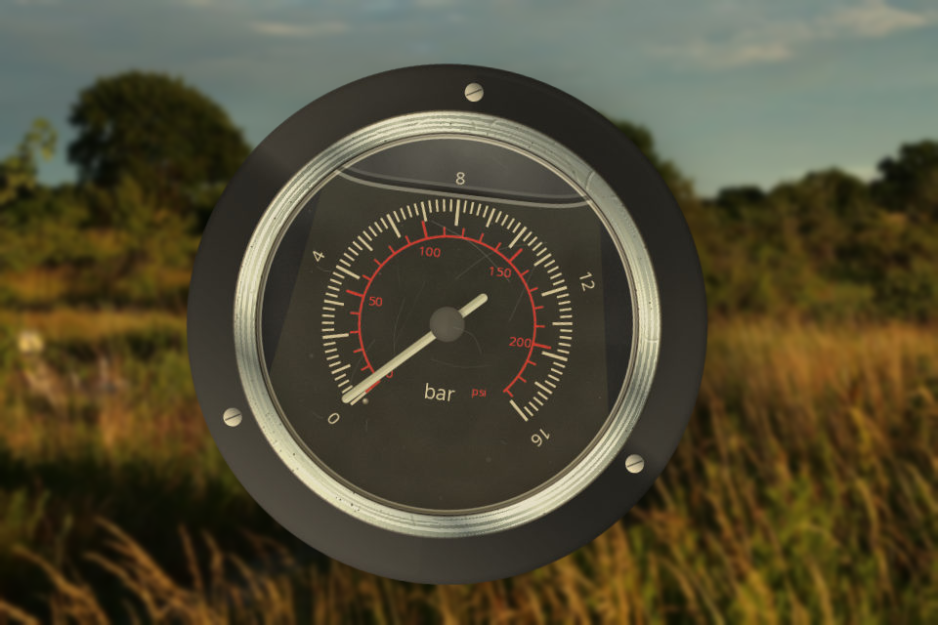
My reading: 0.2,bar
